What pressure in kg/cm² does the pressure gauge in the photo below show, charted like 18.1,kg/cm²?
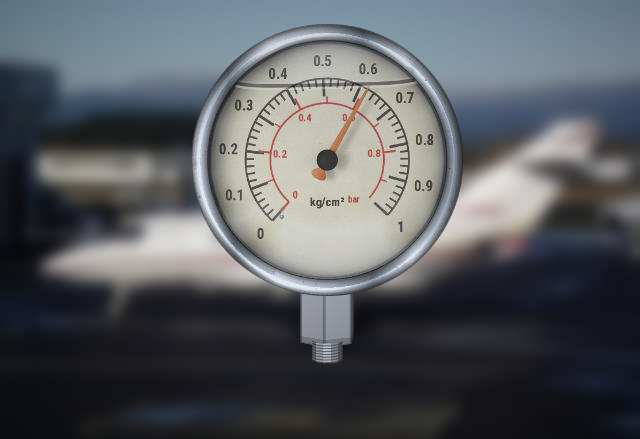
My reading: 0.62,kg/cm²
